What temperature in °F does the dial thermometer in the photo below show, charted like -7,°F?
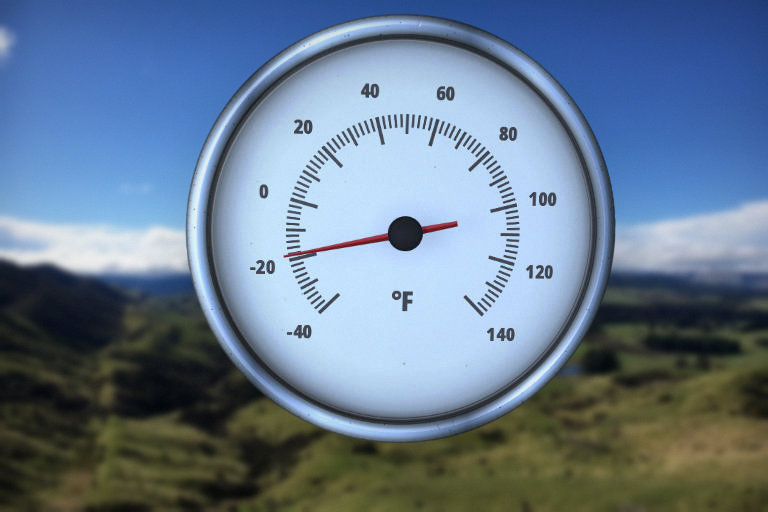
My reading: -18,°F
